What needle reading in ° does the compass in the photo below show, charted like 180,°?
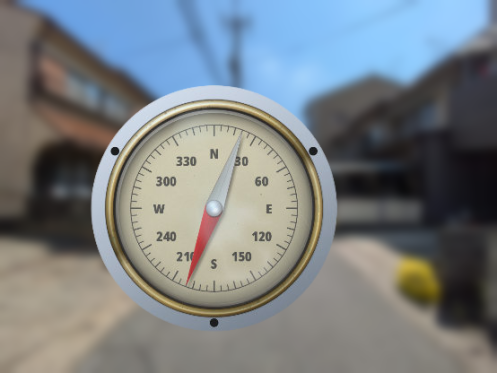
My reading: 200,°
